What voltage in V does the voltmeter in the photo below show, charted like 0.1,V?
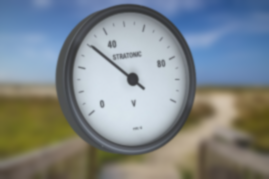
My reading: 30,V
